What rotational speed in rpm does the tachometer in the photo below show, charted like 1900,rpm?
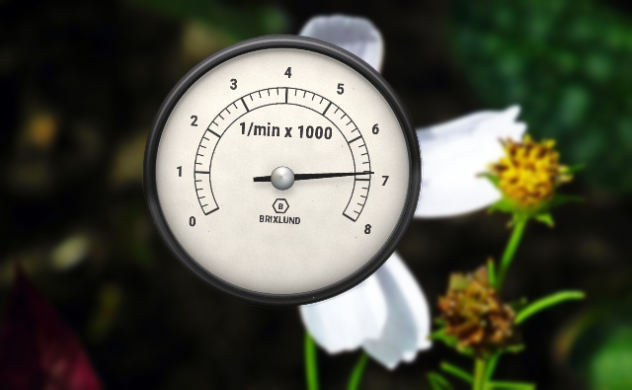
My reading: 6800,rpm
